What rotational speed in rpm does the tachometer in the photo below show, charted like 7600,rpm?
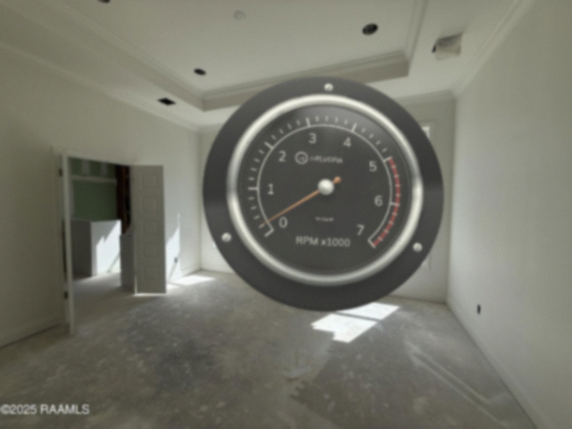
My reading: 200,rpm
